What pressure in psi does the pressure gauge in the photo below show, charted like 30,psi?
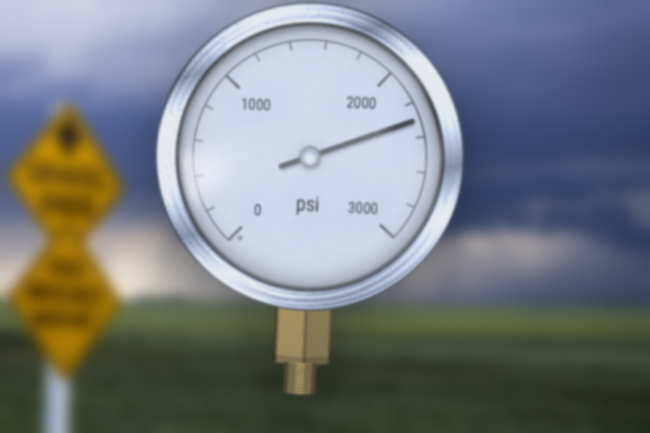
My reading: 2300,psi
